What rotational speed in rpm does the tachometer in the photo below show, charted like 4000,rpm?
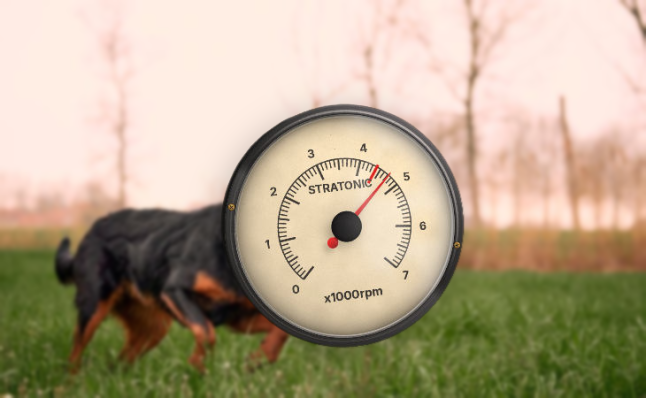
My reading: 4700,rpm
